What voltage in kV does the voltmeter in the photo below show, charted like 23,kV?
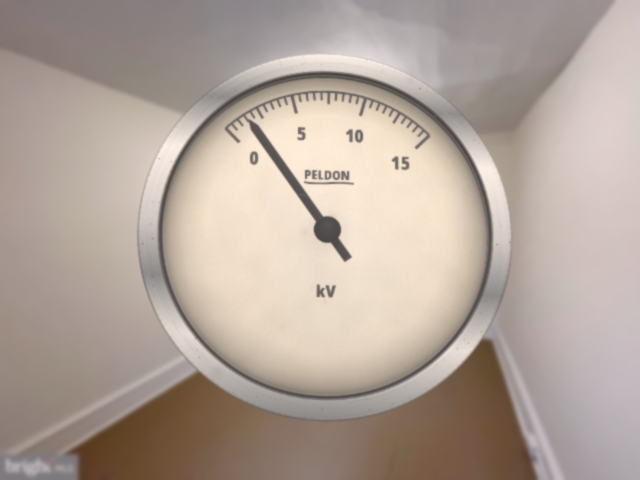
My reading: 1.5,kV
